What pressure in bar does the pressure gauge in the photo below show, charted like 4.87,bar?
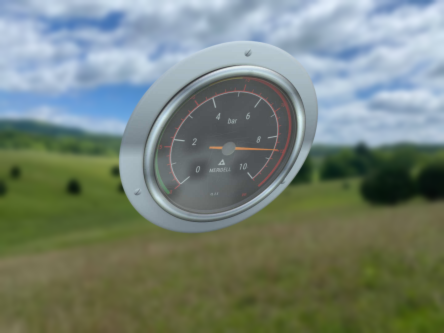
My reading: 8.5,bar
